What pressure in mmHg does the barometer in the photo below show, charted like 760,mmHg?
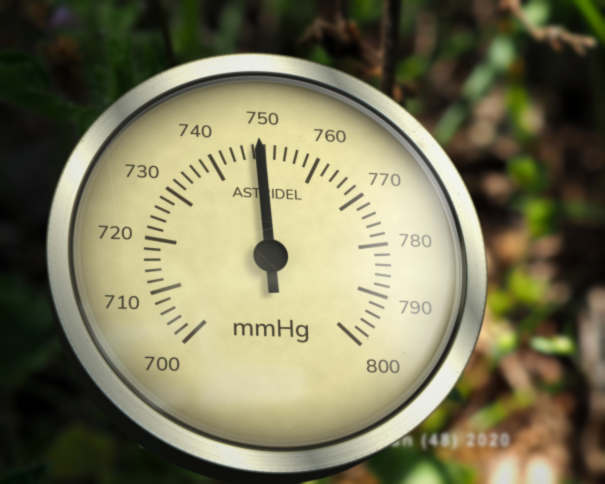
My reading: 749,mmHg
